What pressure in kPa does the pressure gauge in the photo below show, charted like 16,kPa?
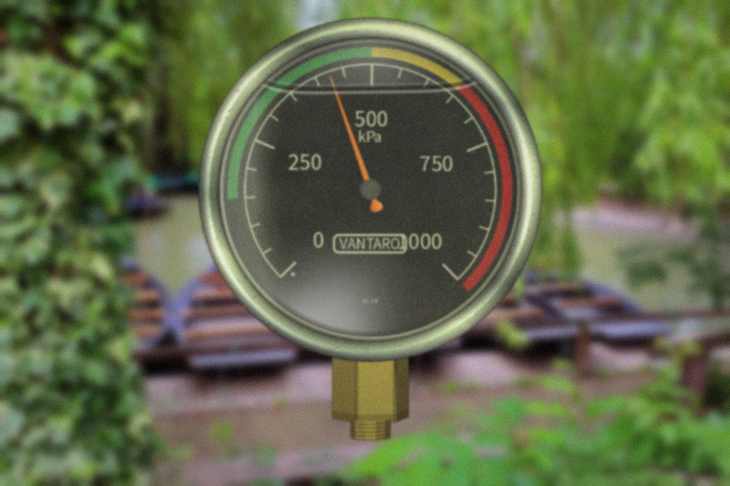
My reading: 425,kPa
